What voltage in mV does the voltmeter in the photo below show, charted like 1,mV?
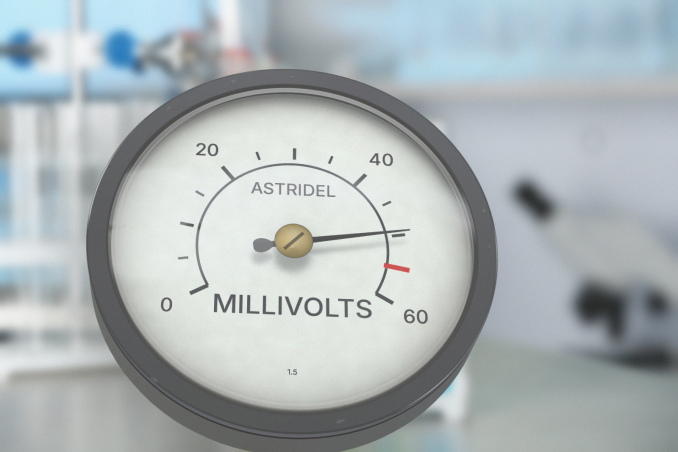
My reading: 50,mV
